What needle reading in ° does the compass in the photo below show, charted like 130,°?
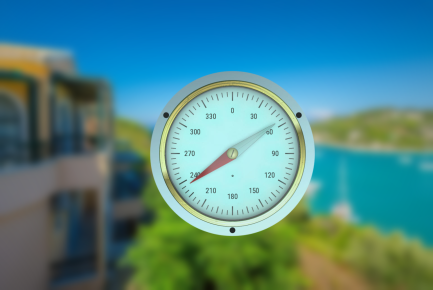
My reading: 235,°
